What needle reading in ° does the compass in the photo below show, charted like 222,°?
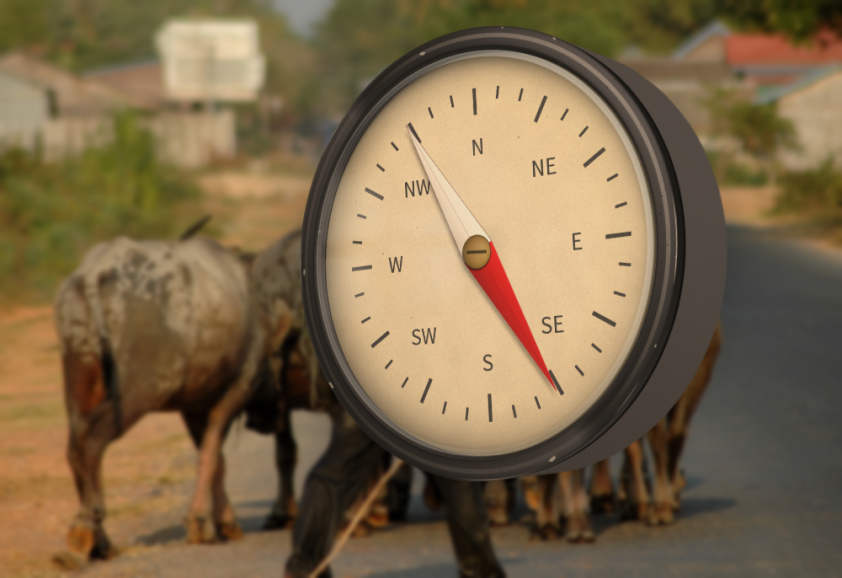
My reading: 150,°
